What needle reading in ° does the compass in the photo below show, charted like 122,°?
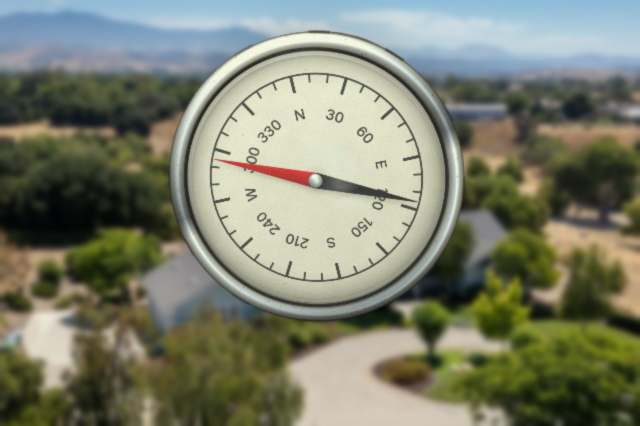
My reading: 295,°
